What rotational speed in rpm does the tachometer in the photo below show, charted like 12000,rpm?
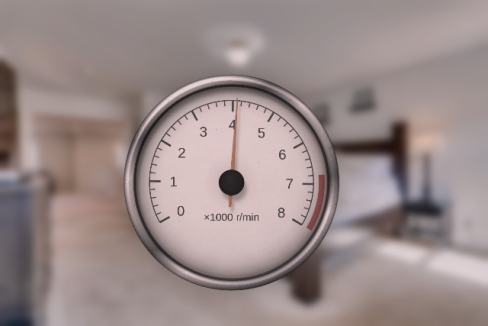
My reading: 4100,rpm
